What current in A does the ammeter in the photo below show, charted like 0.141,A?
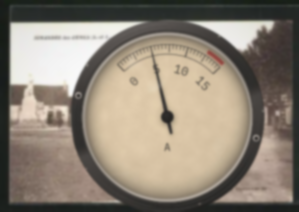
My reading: 5,A
